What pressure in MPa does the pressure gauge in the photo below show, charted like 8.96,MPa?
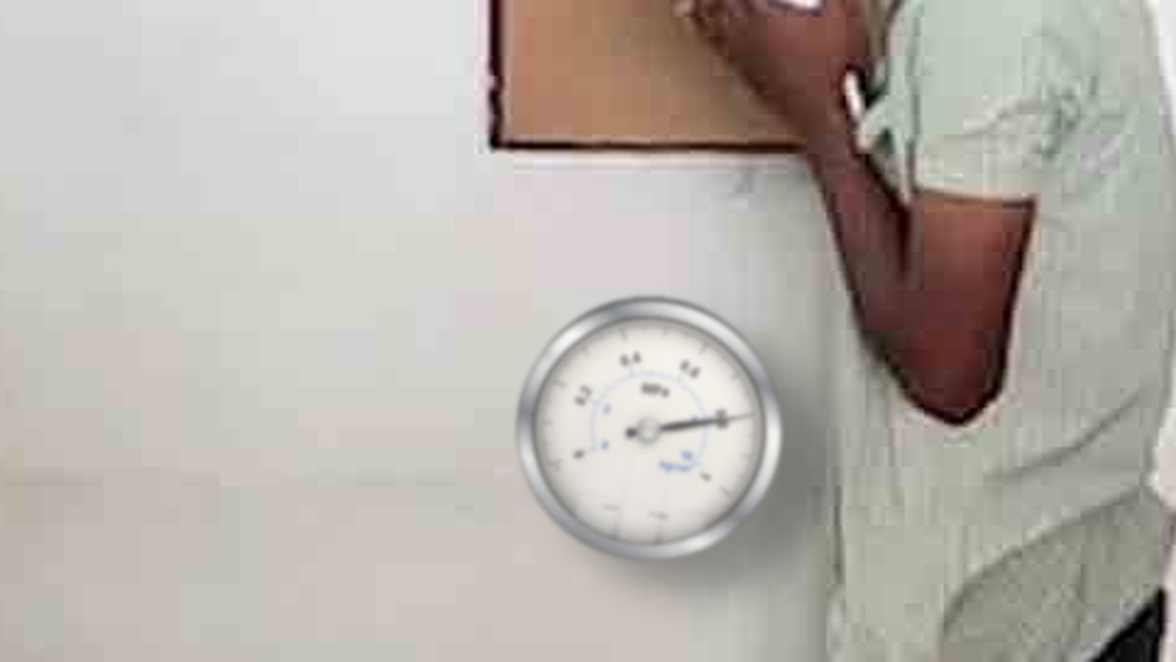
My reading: 0.8,MPa
